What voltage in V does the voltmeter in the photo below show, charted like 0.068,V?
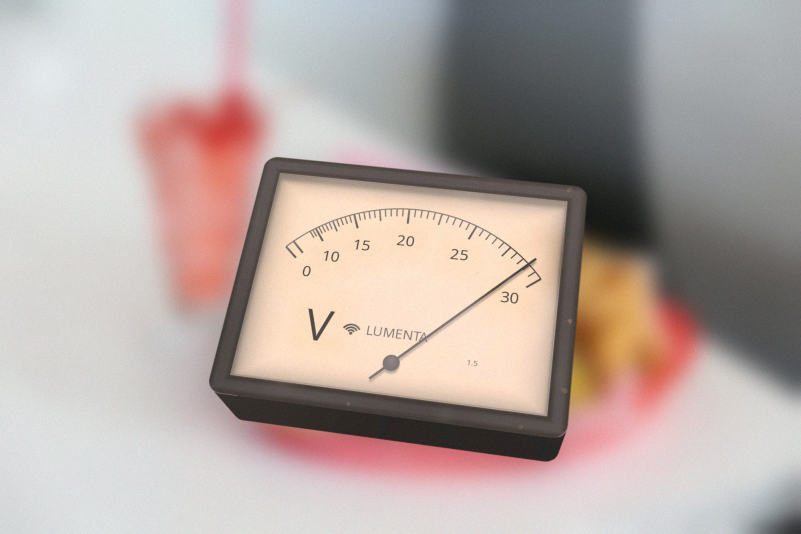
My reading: 29,V
